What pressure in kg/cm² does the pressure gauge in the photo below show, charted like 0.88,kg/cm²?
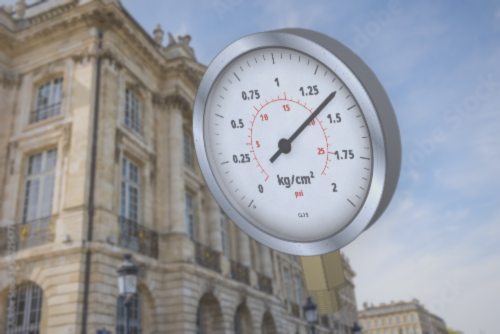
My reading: 1.4,kg/cm²
